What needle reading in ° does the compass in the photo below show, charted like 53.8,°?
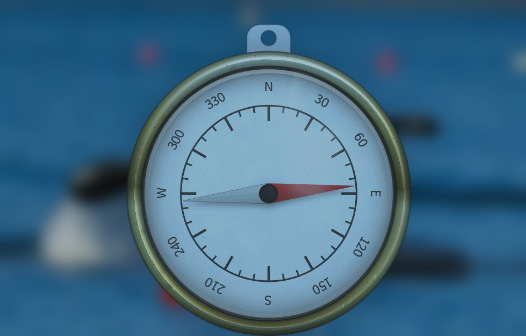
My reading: 85,°
